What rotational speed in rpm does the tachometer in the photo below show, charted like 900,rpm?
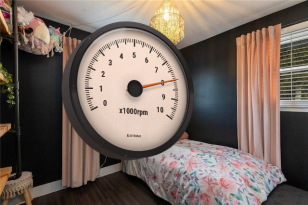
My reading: 8000,rpm
